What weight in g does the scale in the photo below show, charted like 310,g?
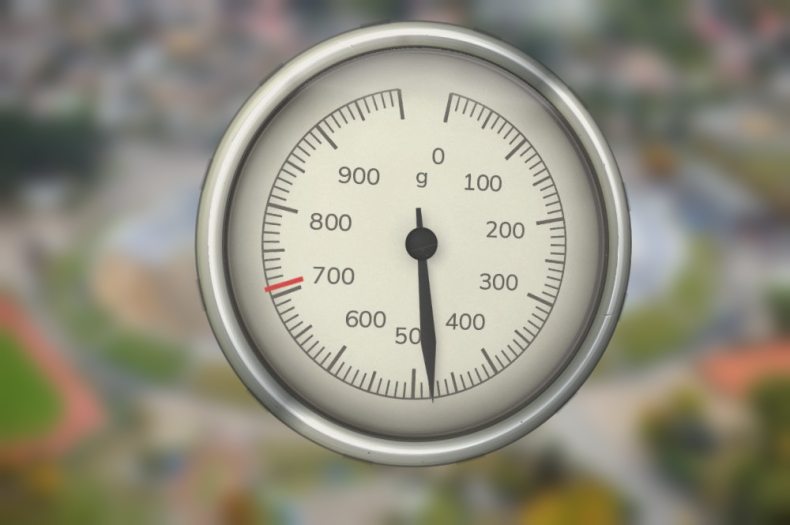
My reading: 480,g
